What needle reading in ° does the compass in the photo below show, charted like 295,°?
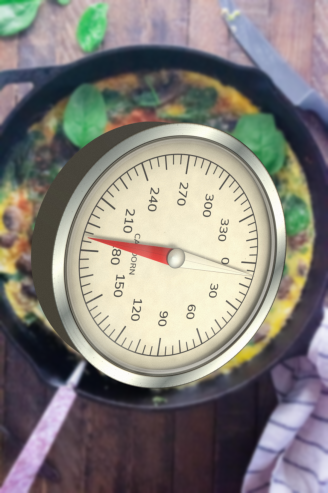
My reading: 187.5,°
